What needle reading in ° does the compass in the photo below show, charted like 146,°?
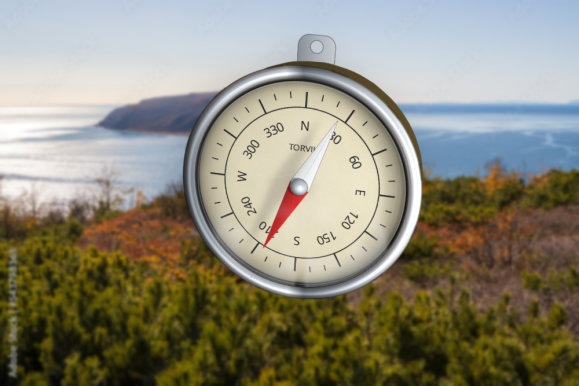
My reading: 205,°
